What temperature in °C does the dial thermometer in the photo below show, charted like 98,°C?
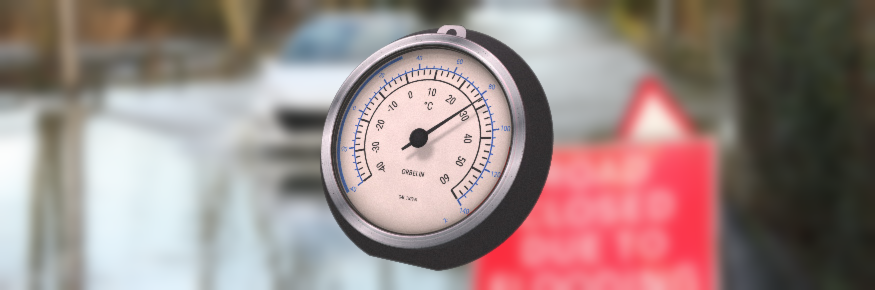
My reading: 28,°C
